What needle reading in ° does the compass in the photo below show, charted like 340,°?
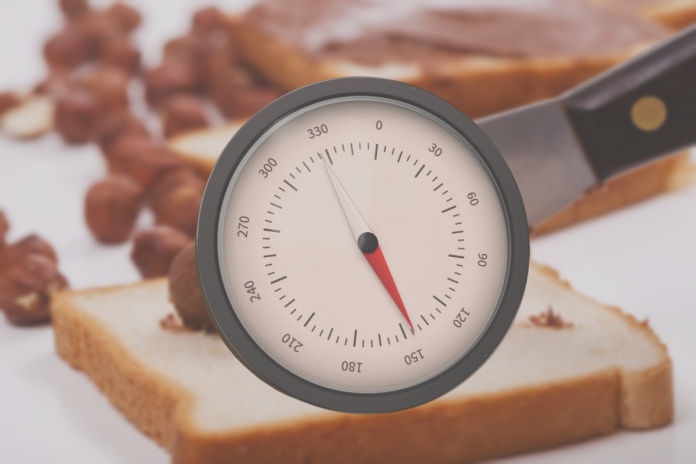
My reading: 145,°
